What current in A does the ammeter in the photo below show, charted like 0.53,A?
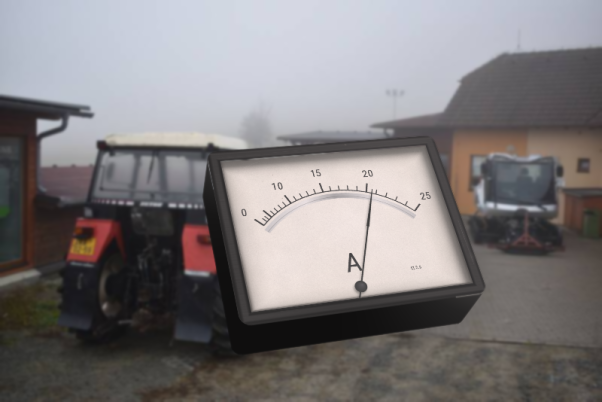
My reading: 20.5,A
